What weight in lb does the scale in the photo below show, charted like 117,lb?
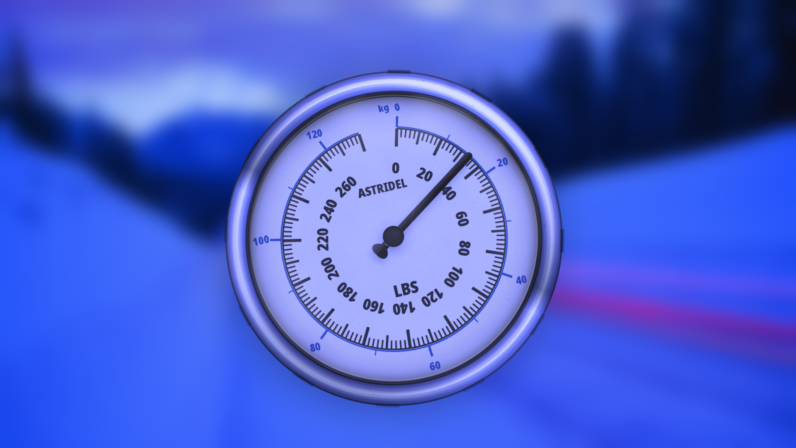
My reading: 34,lb
